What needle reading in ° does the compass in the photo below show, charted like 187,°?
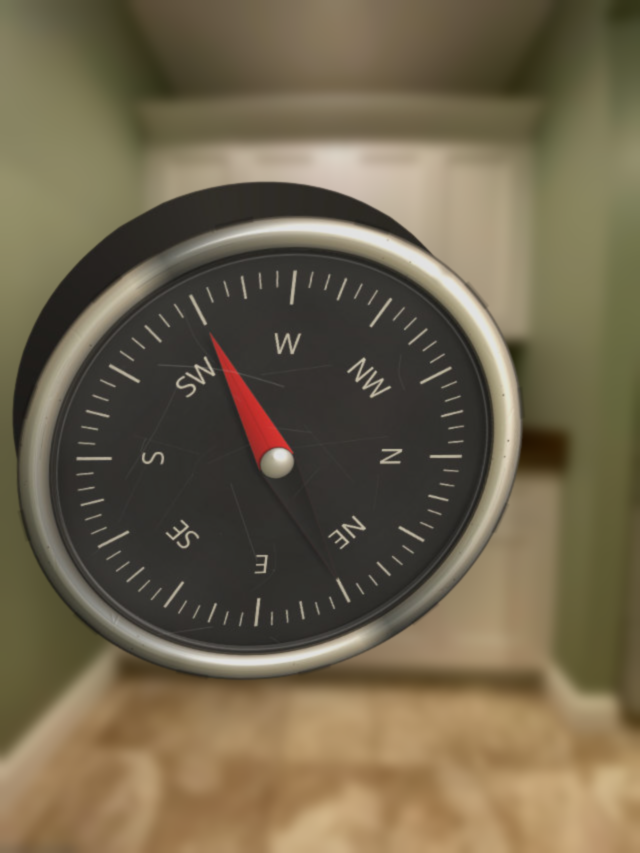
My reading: 240,°
